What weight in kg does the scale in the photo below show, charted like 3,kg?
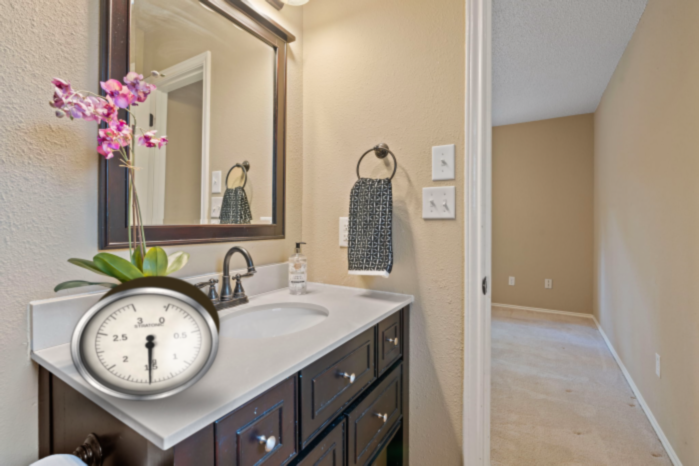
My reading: 1.5,kg
